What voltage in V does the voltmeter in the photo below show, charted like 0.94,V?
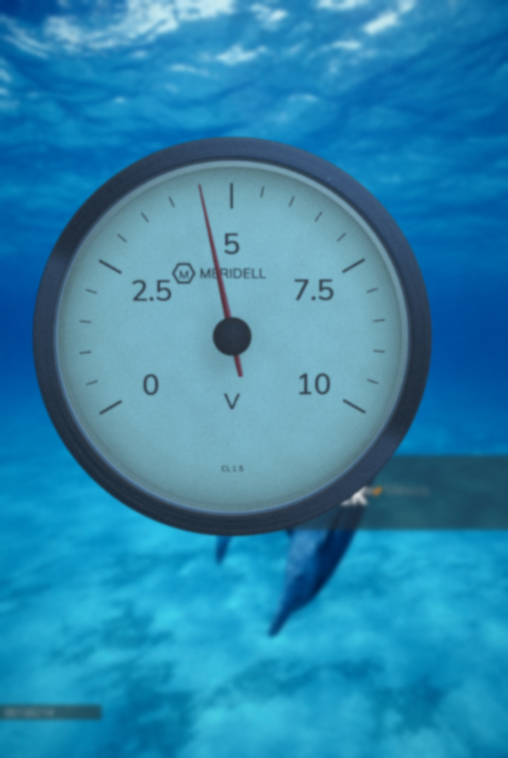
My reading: 4.5,V
